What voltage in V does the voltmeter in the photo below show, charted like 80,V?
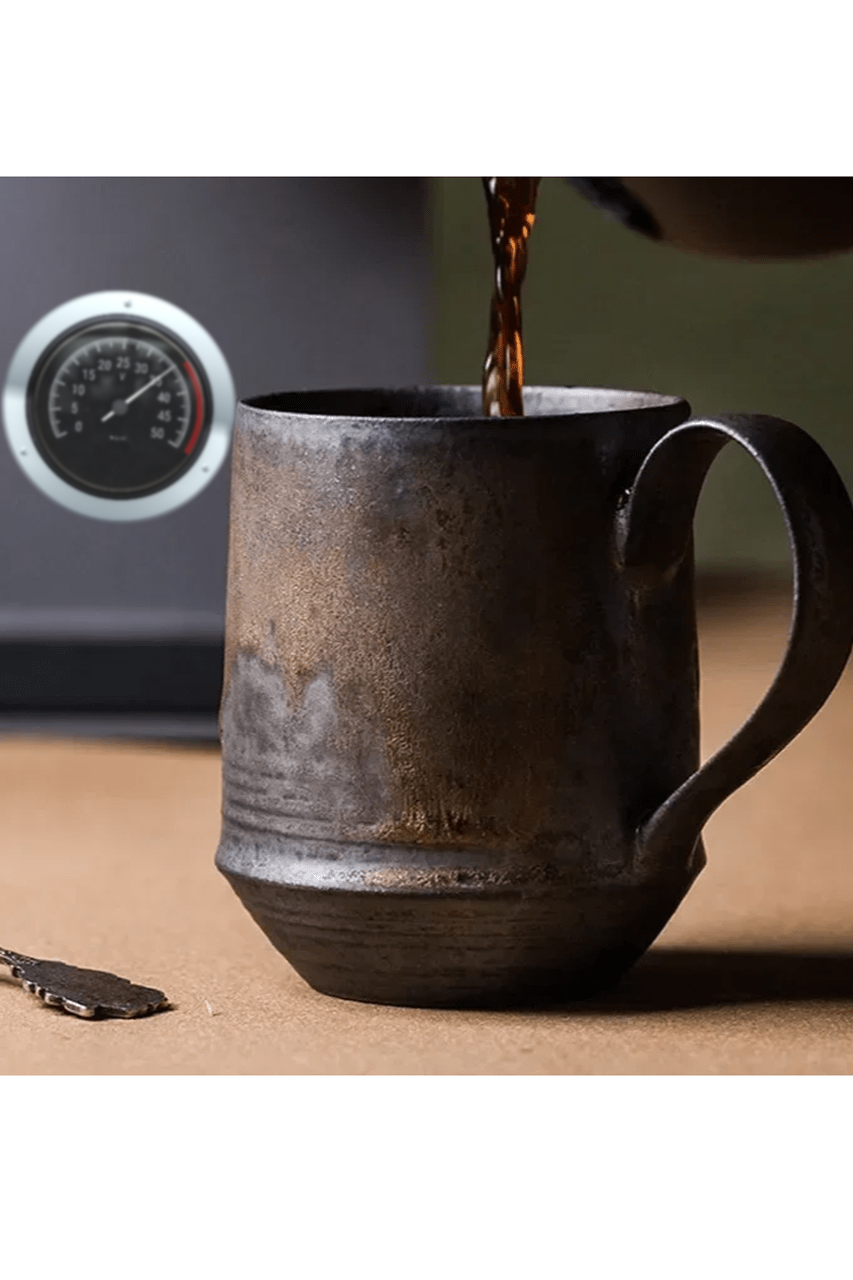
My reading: 35,V
